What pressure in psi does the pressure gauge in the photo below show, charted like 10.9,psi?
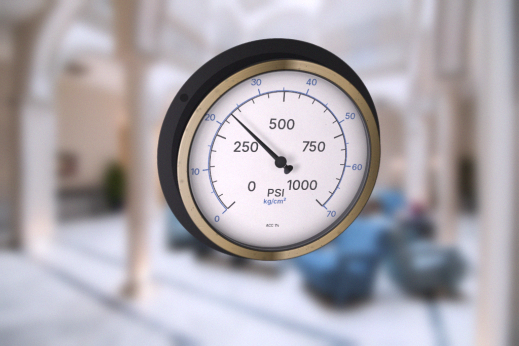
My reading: 325,psi
